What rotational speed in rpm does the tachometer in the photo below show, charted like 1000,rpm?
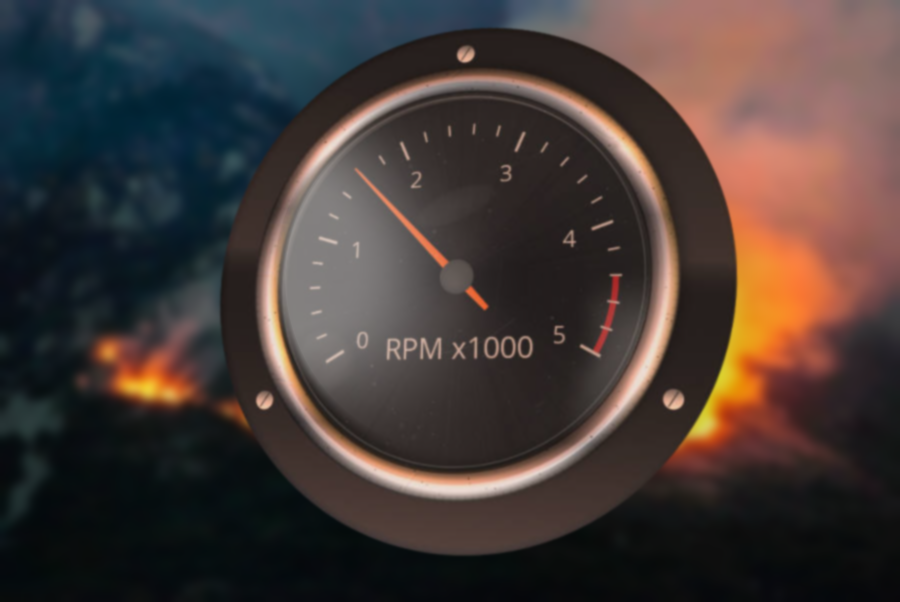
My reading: 1600,rpm
